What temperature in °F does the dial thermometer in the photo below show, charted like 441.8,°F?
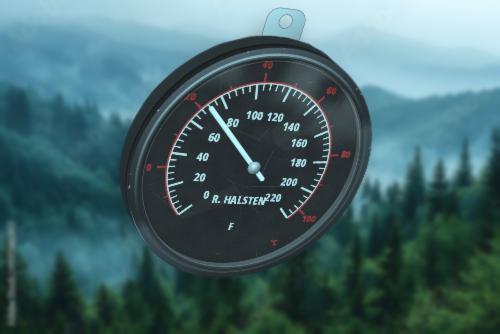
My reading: 72,°F
